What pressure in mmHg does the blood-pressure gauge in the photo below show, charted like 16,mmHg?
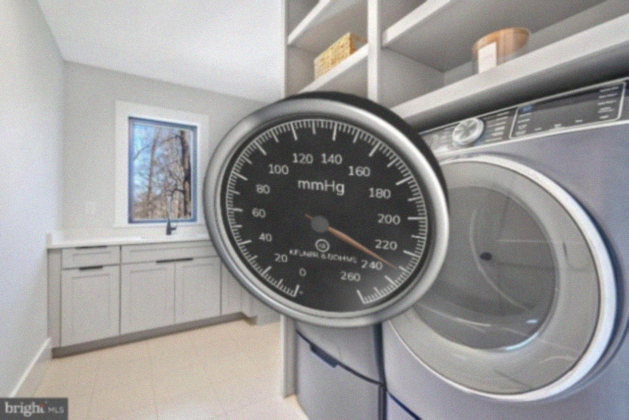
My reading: 230,mmHg
